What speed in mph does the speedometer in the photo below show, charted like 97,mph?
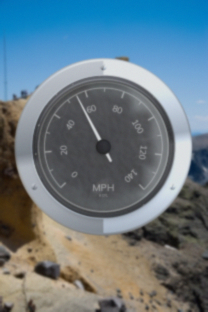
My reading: 55,mph
